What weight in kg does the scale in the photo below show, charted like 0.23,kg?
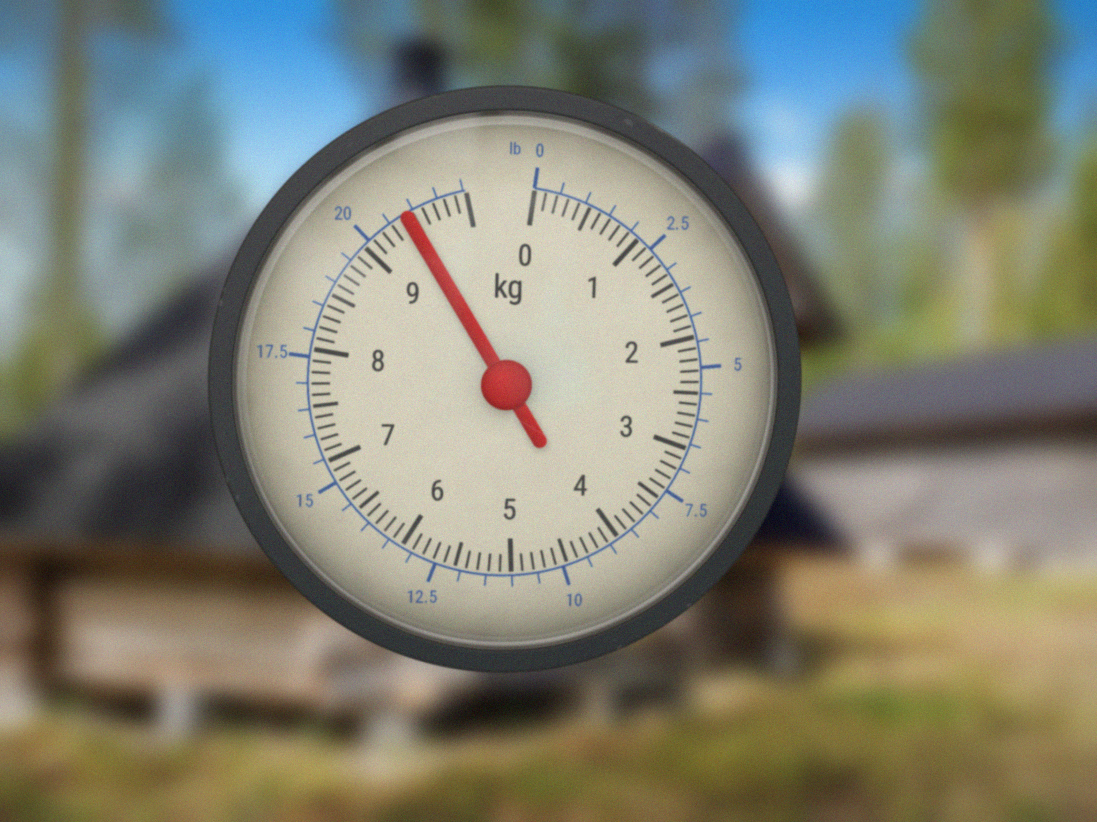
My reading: 9.45,kg
